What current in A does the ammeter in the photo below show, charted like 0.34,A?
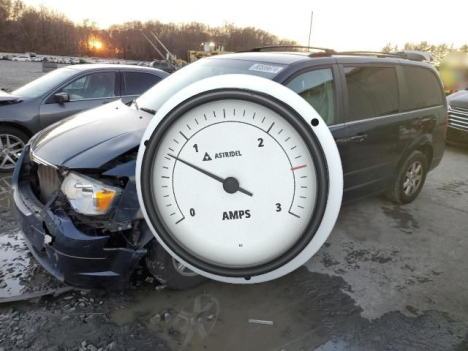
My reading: 0.75,A
